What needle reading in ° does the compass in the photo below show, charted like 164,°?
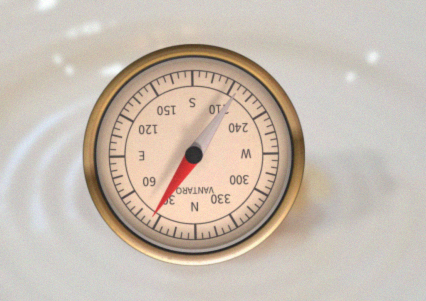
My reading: 35,°
